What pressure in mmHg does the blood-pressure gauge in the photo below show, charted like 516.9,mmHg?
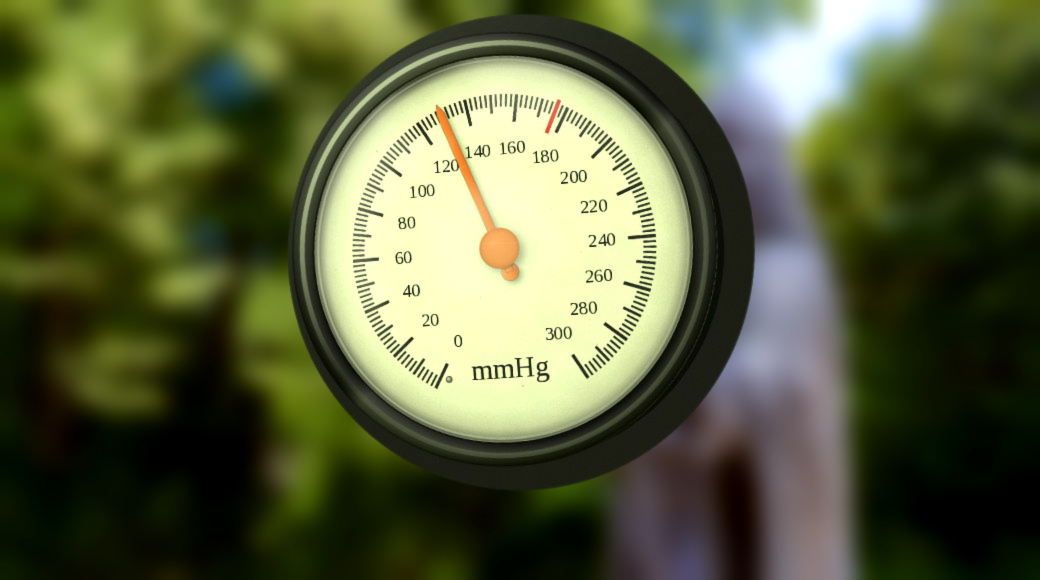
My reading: 130,mmHg
